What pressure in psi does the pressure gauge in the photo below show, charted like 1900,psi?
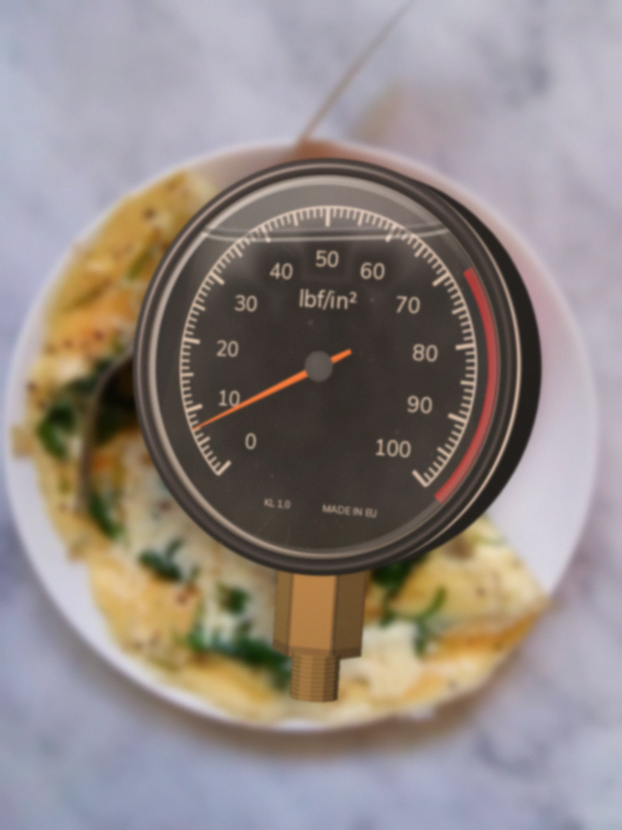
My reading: 7,psi
